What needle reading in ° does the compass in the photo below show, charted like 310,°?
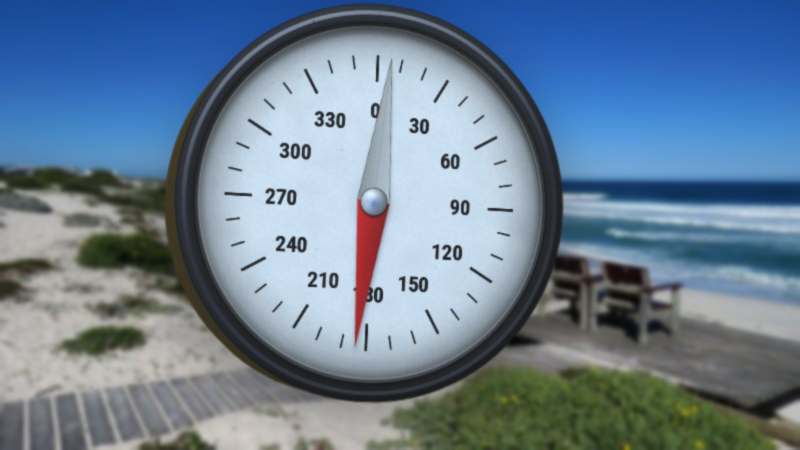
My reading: 185,°
